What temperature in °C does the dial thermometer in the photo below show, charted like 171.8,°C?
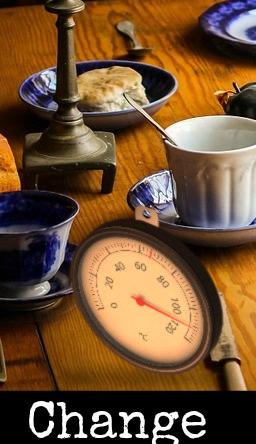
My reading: 110,°C
